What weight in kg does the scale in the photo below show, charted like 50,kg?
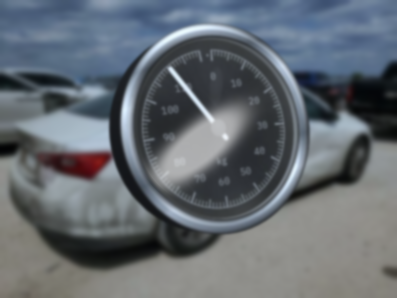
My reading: 110,kg
